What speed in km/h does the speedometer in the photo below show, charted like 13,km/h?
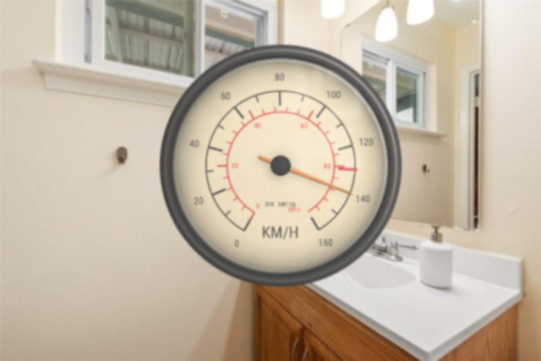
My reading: 140,km/h
